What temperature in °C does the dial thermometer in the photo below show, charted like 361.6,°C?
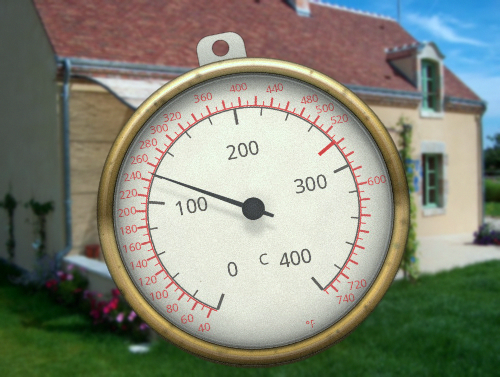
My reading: 120,°C
